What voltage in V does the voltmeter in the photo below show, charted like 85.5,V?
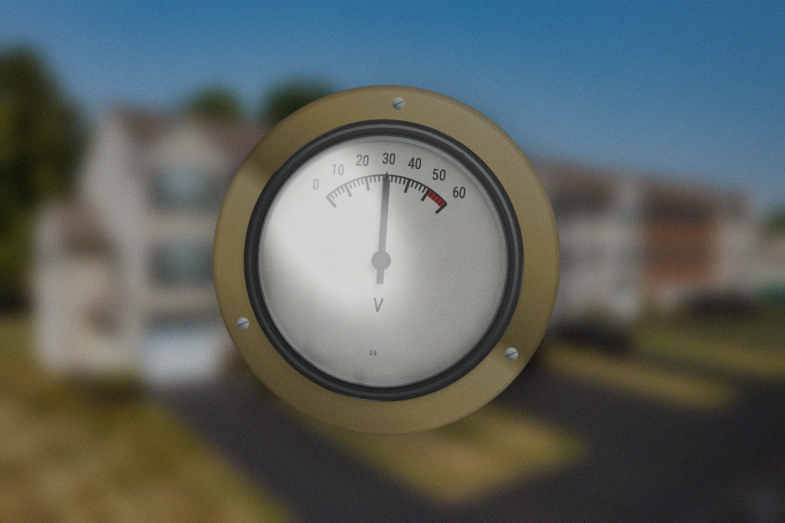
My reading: 30,V
